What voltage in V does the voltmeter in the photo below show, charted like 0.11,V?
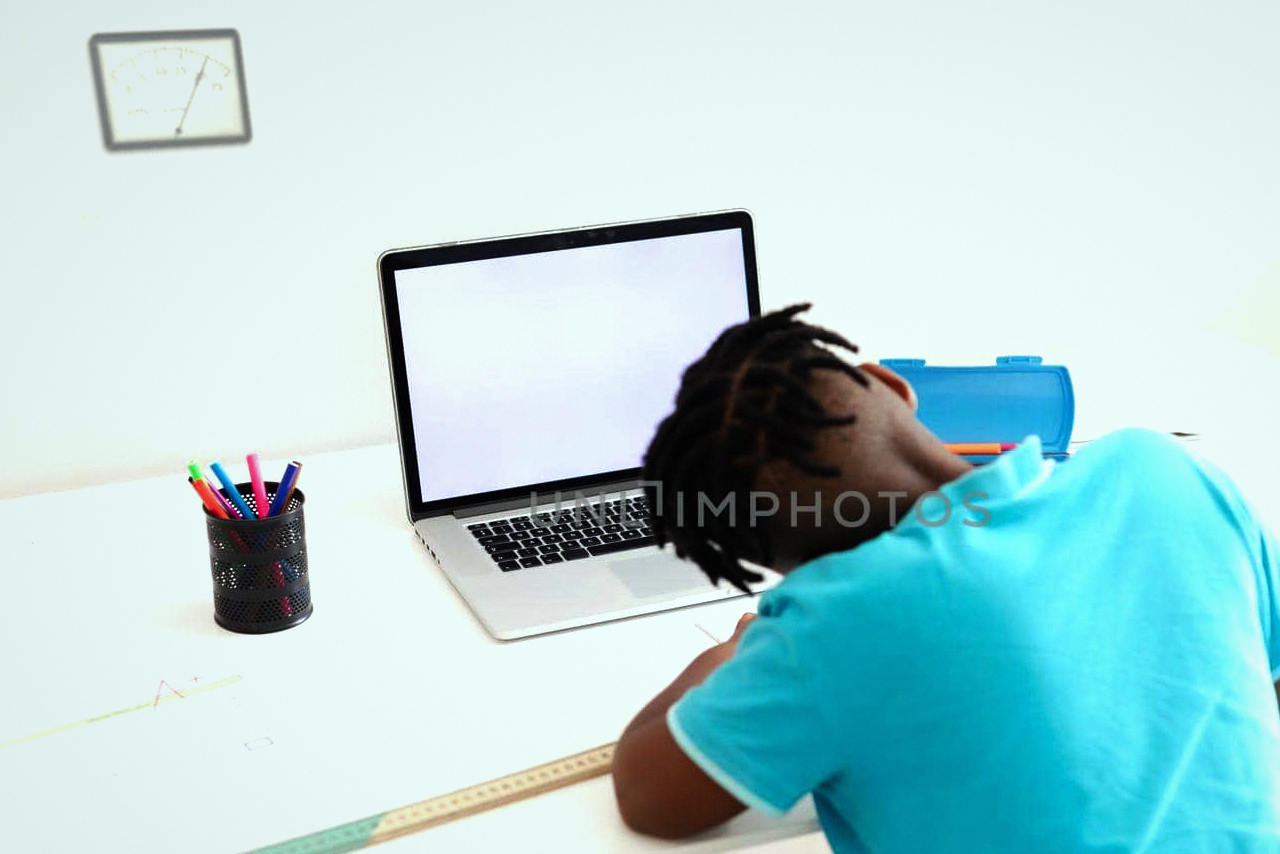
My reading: 20,V
